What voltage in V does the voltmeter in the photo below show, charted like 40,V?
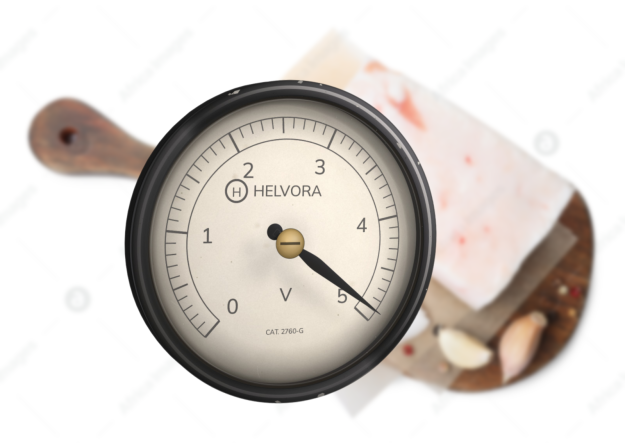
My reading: 4.9,V
